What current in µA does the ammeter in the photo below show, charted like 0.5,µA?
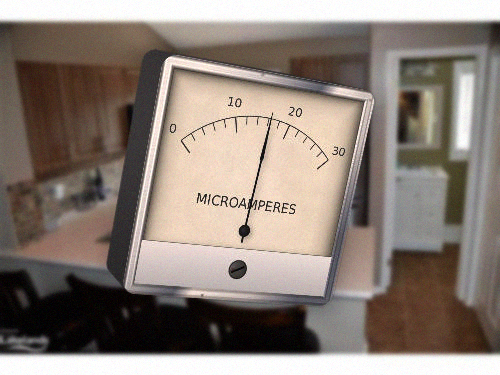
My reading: 16,µA
